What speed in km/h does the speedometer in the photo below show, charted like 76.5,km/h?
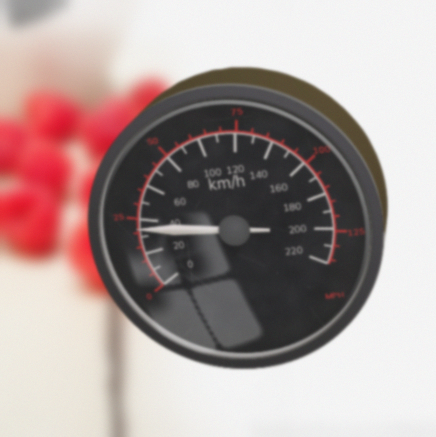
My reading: 35,km/h
